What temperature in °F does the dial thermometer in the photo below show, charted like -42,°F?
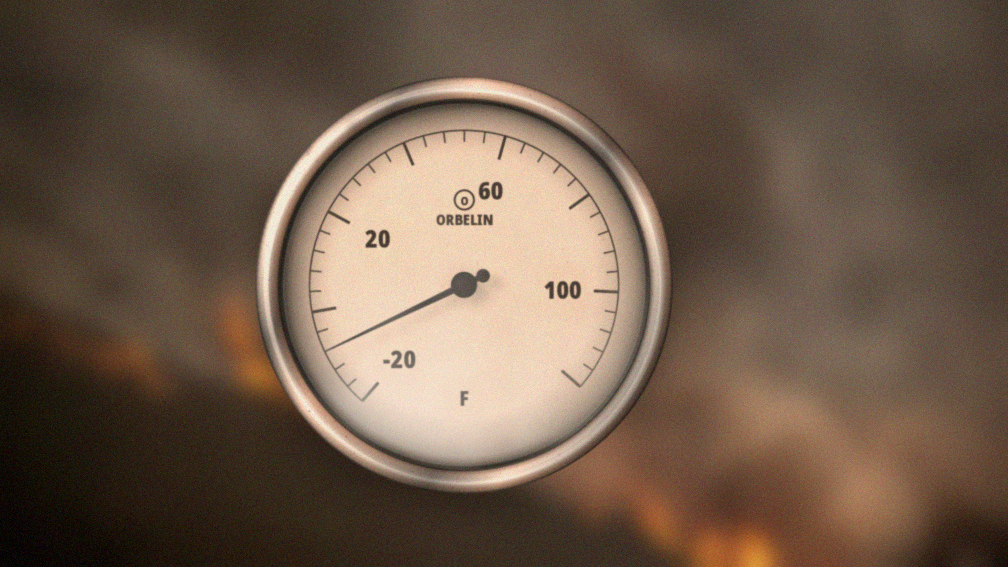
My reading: -8,°F
